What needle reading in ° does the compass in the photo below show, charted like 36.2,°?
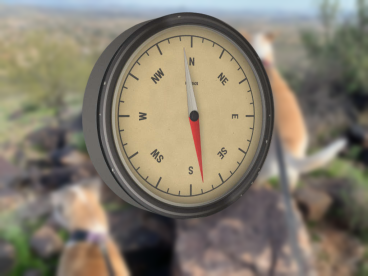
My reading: 170,°
